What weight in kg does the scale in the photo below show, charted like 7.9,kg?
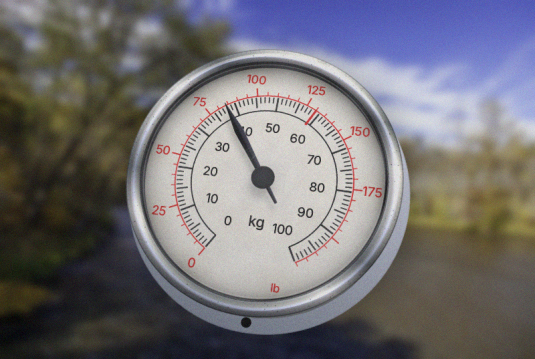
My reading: 38,kg
